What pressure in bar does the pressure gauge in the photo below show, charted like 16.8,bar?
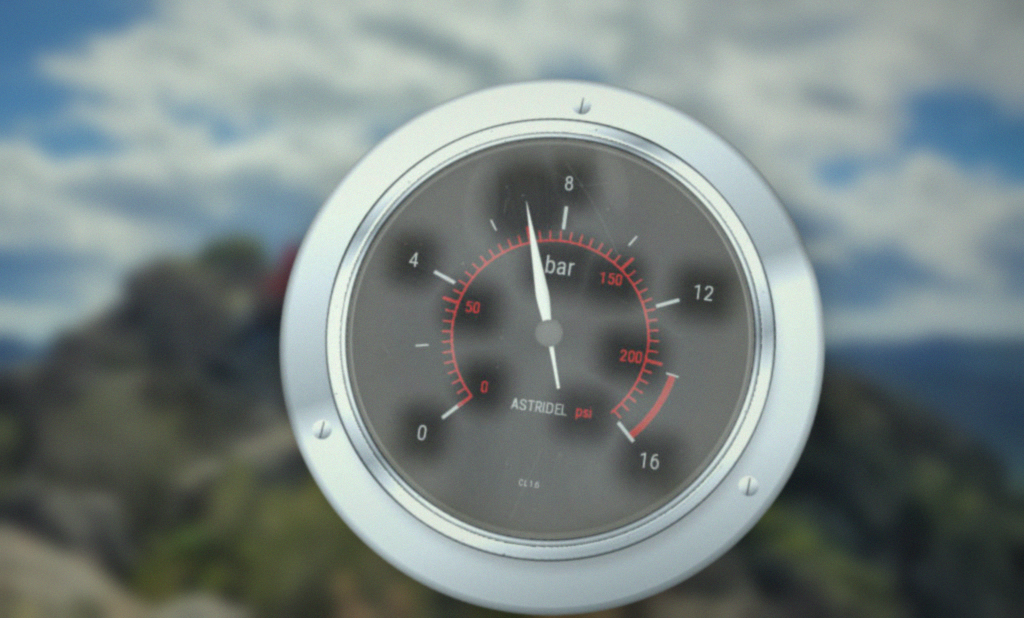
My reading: 7,bar
